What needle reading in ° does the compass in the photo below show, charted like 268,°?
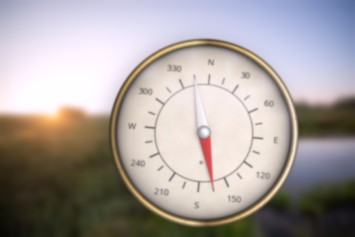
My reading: 165,°
